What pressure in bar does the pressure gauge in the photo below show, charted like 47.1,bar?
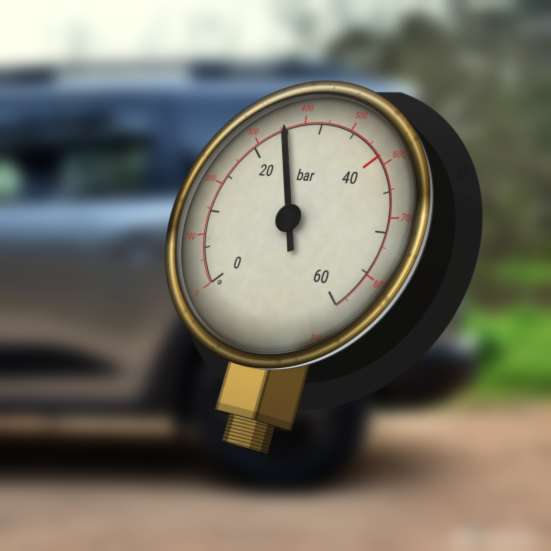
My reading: 25,bar
